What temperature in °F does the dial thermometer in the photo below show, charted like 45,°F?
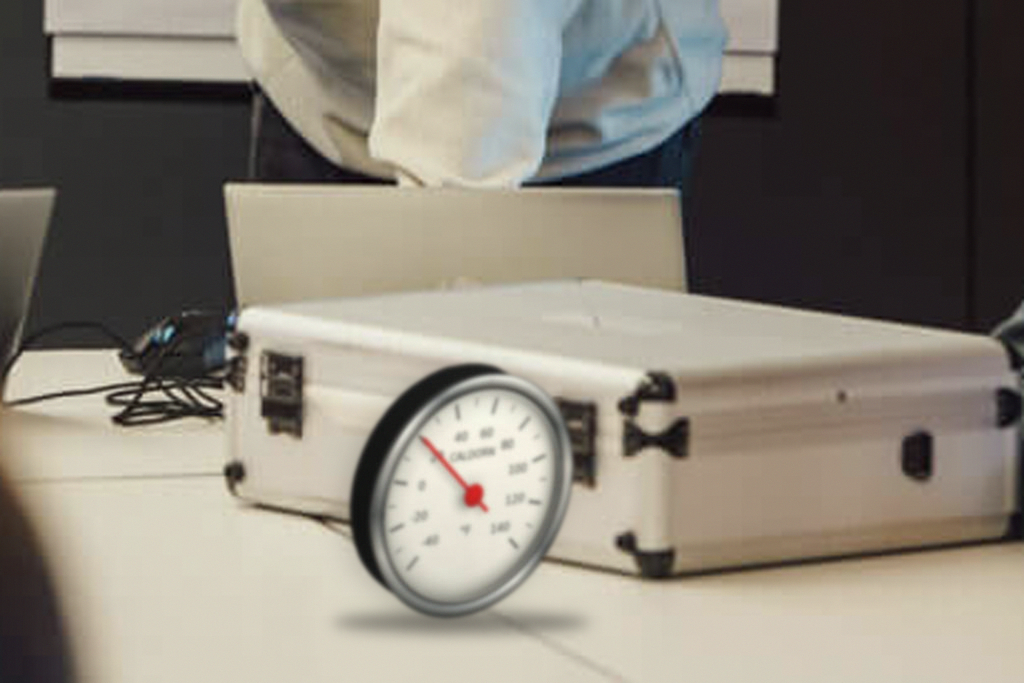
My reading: 20,°F
